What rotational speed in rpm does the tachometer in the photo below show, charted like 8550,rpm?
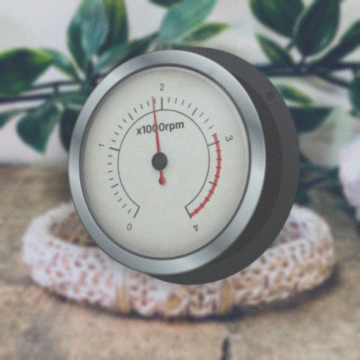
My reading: 1900,rpm
